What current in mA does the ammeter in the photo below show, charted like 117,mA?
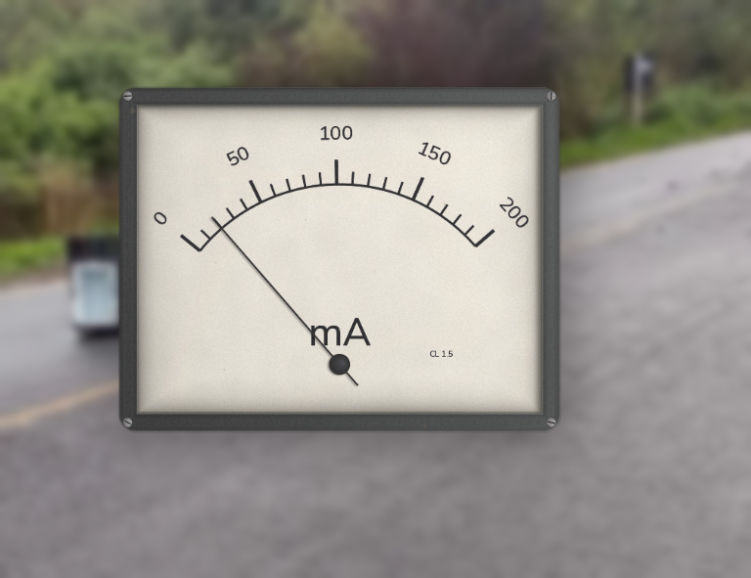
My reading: 20,mA
